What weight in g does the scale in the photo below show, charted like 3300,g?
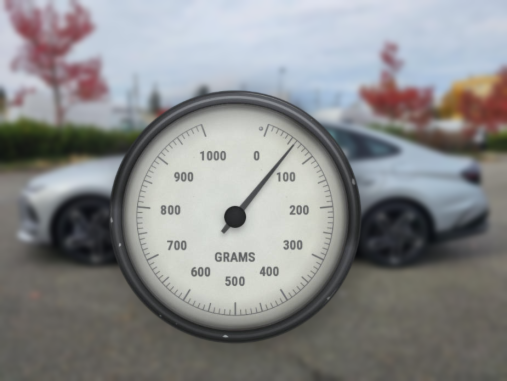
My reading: 60,g
